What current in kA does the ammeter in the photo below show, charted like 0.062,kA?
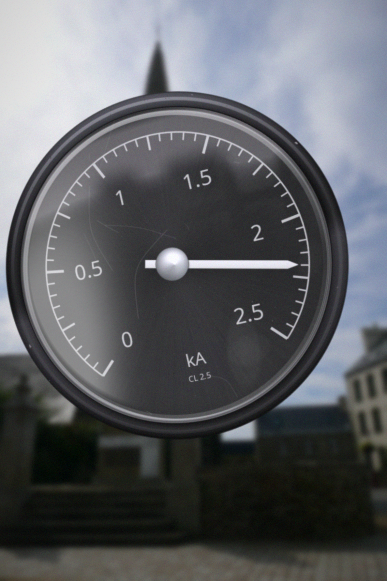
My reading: 2.2,kA
